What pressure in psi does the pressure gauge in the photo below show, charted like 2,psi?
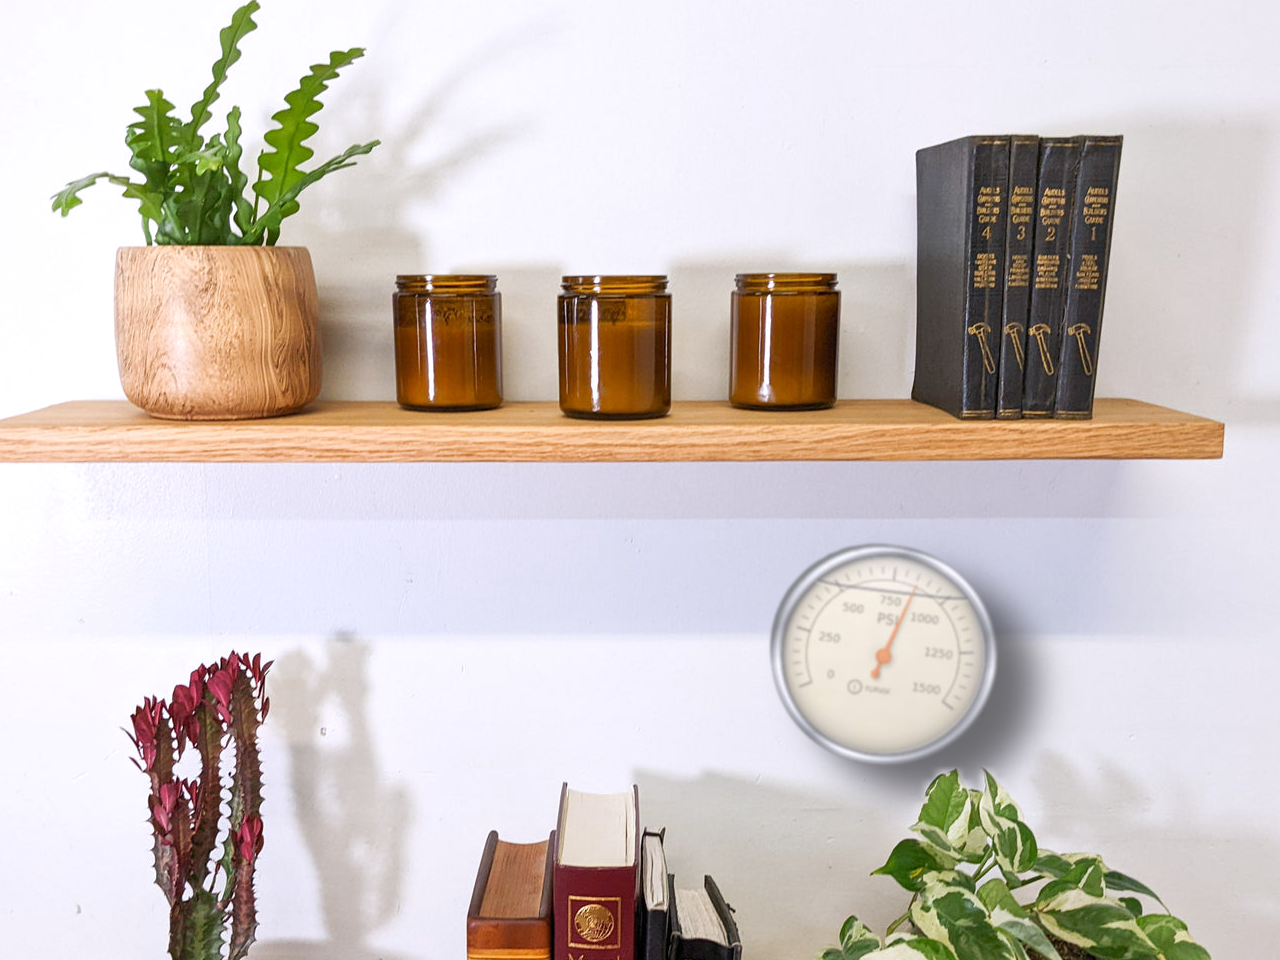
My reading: 850,psi
